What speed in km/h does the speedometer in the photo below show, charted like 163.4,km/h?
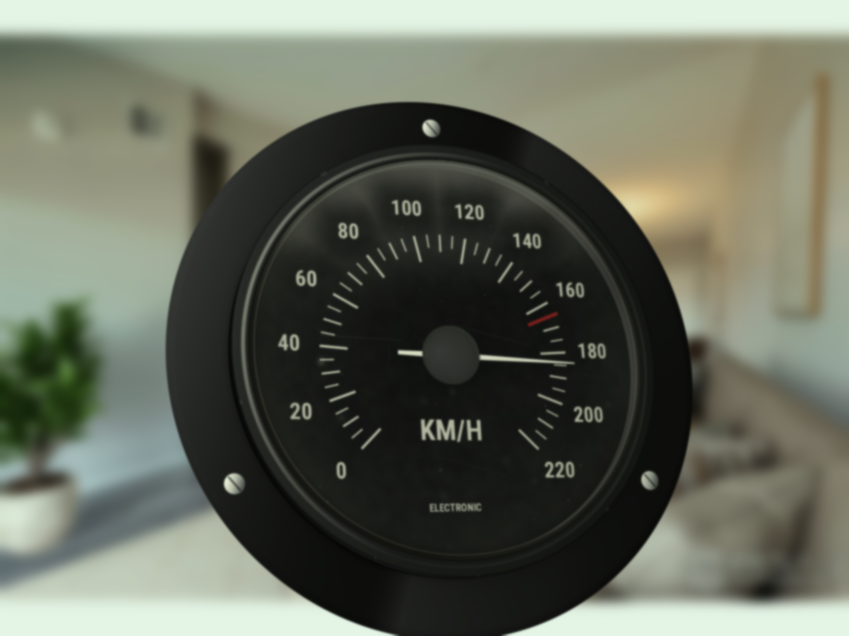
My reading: 185,km/h
